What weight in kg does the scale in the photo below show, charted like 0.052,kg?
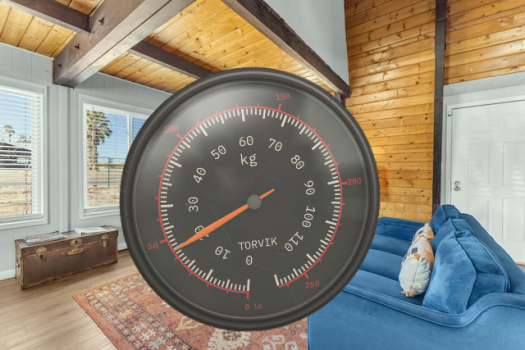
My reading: 20,kg
